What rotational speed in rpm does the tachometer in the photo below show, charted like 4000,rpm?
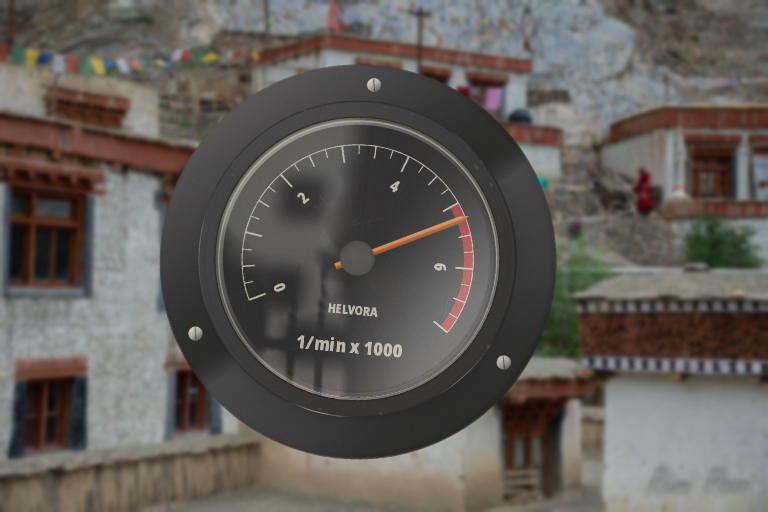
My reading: 5250,rpm
